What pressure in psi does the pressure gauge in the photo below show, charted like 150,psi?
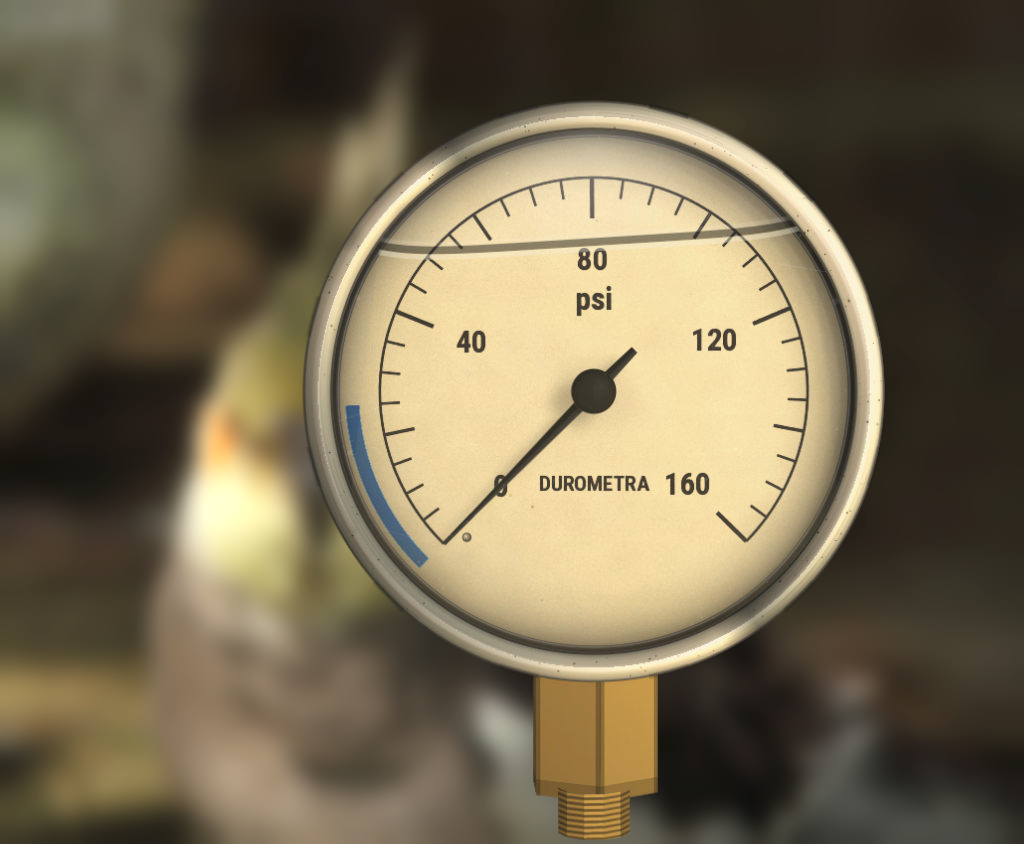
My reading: 0,psi
